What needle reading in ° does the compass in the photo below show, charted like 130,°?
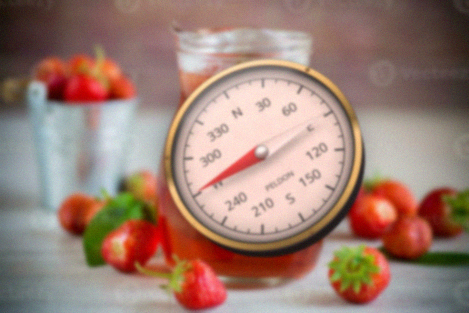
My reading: 270,°
